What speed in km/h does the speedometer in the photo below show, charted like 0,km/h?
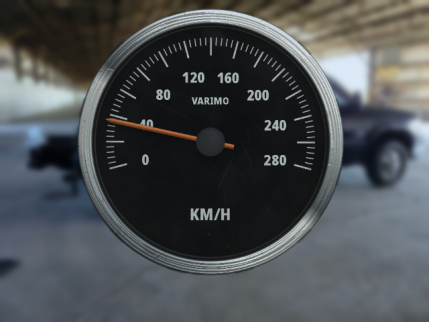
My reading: 36,km/h
